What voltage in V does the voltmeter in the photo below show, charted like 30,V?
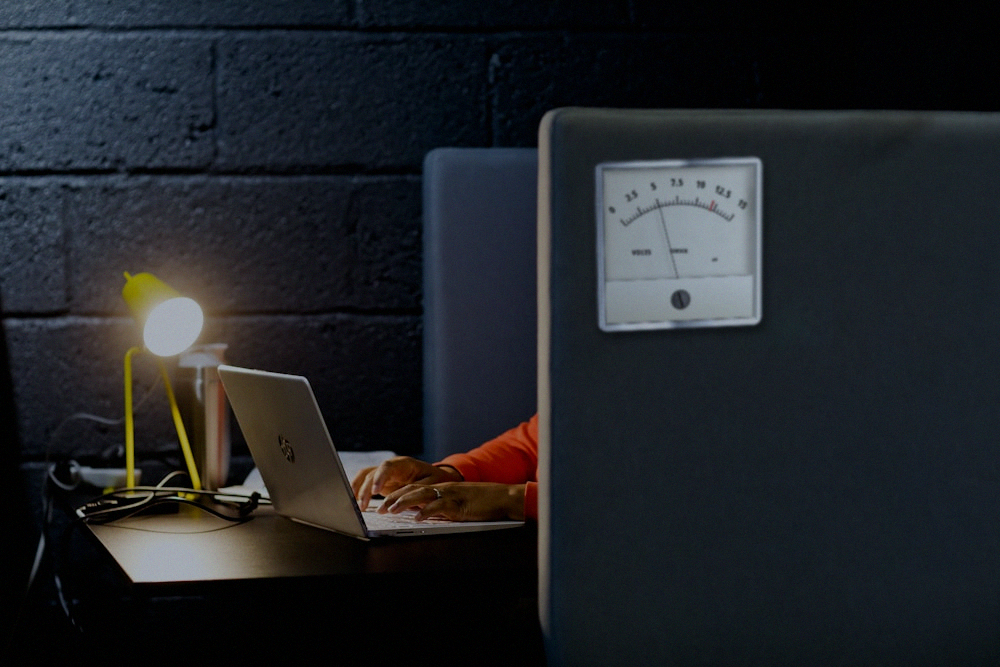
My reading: 5,V
